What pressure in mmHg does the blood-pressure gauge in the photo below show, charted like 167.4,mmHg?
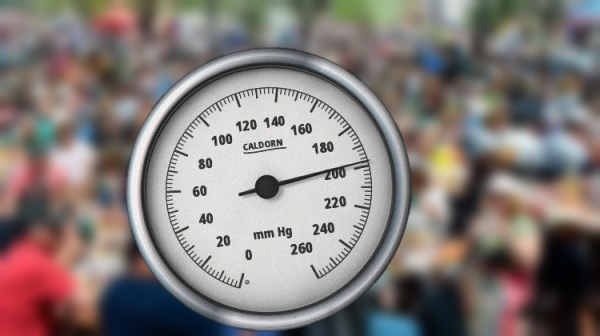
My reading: 198,mmHg
